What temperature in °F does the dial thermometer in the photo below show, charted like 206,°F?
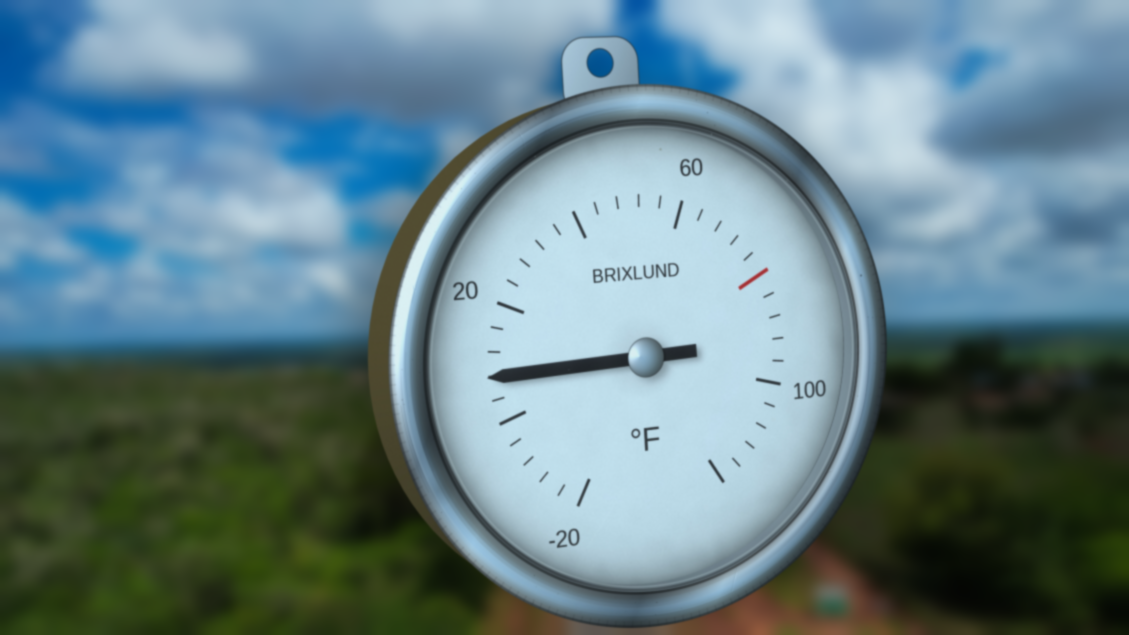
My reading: 8,°F
